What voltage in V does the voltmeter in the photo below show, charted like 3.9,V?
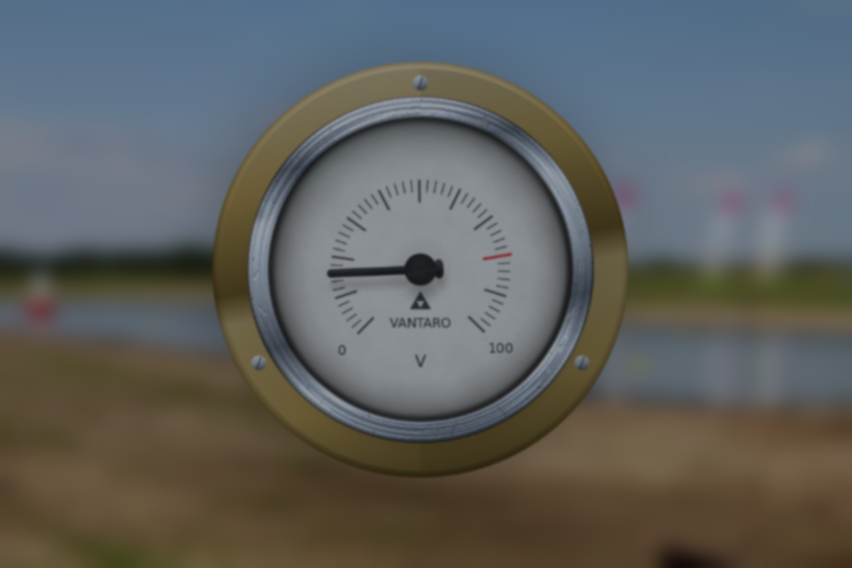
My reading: 16,V
